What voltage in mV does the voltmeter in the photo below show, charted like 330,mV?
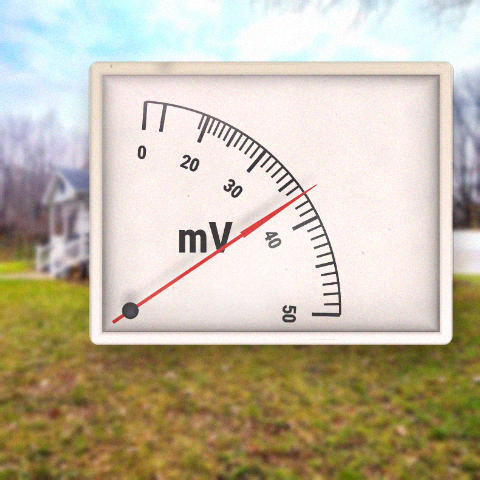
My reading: 37,mV
